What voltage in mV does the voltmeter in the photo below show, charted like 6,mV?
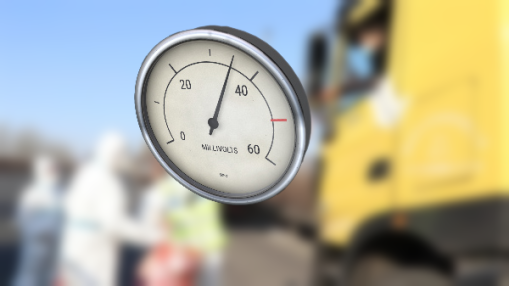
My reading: 35,mV
